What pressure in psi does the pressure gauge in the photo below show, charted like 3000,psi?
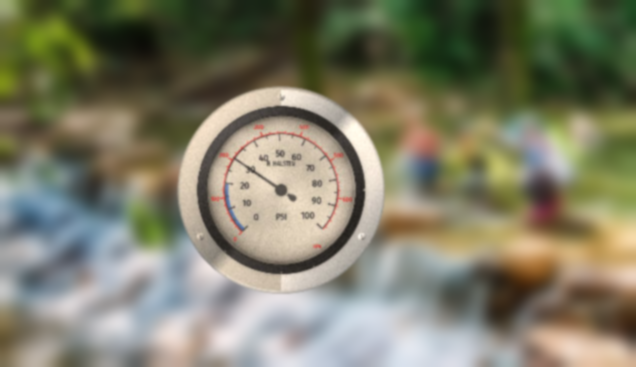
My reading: 30,psi
